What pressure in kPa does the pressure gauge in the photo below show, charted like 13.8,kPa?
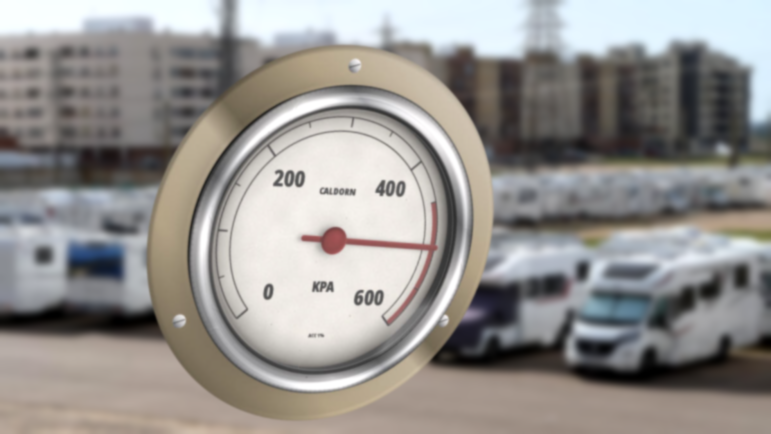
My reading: 500,kPa
